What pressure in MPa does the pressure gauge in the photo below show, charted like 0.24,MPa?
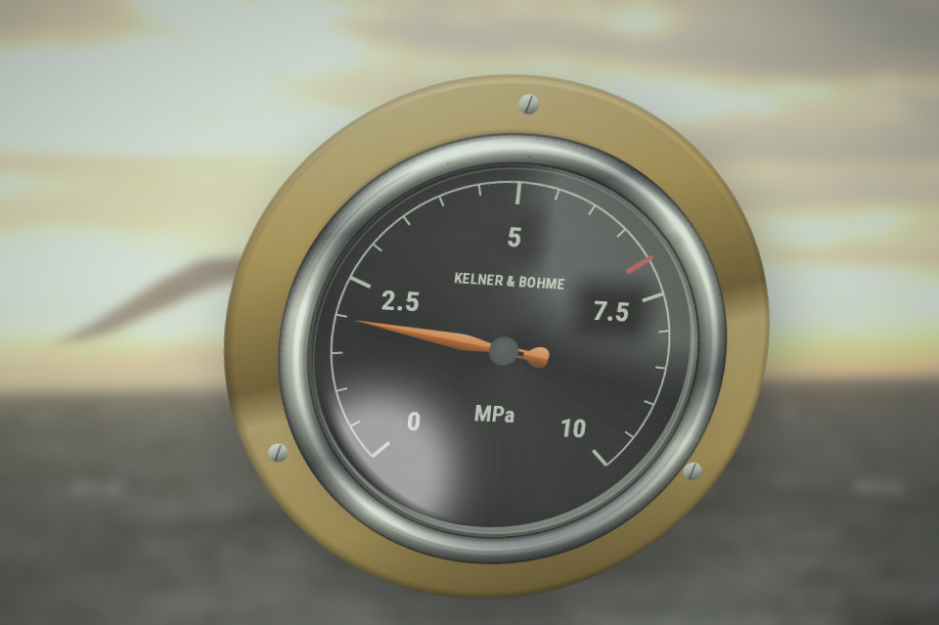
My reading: 2,MPa
